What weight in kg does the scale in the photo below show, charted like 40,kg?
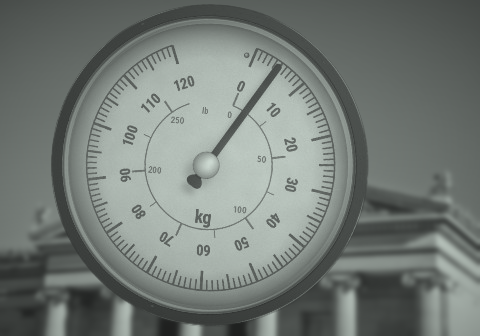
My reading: 5,kg
